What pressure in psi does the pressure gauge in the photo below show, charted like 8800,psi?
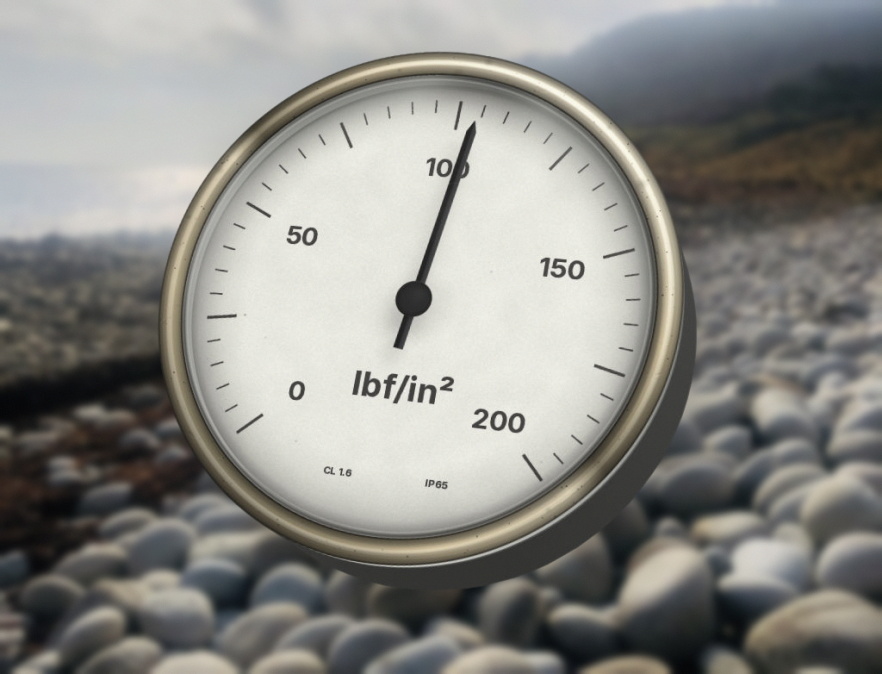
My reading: 105,psi
